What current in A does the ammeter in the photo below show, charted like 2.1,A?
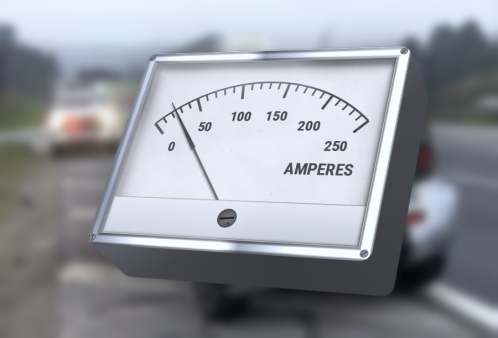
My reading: 25,A
